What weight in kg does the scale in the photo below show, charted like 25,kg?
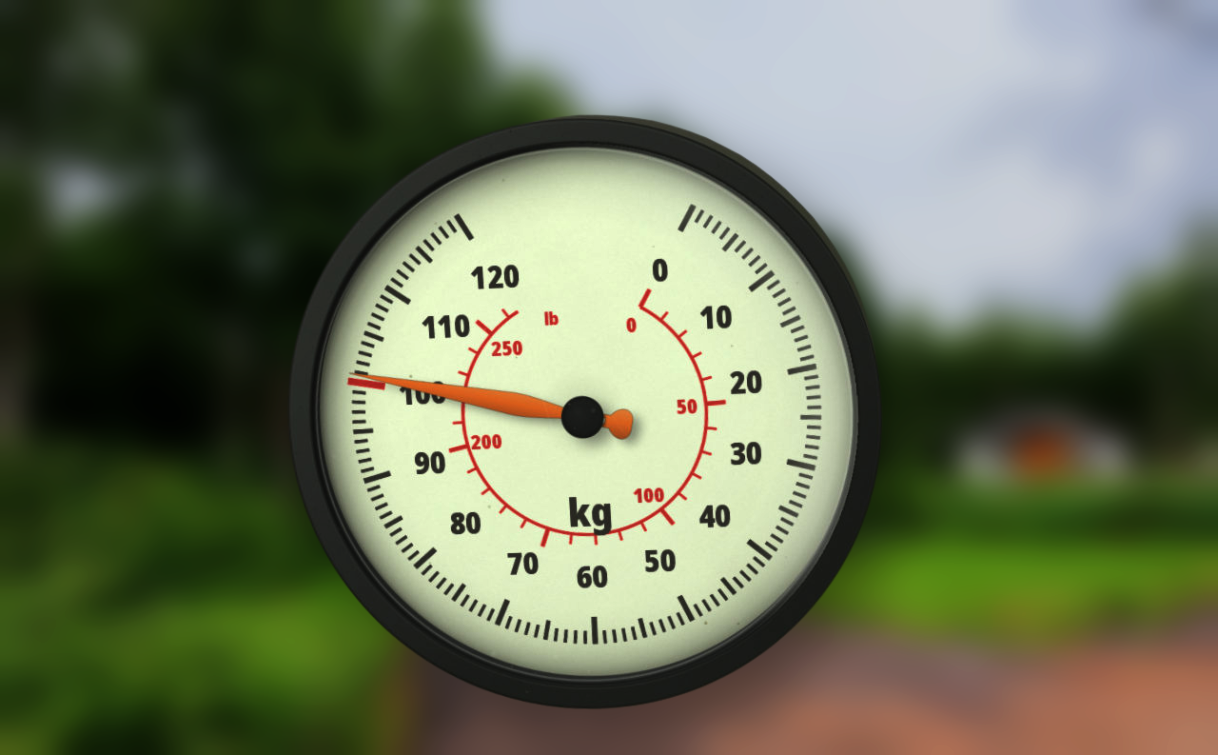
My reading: 101,kg
